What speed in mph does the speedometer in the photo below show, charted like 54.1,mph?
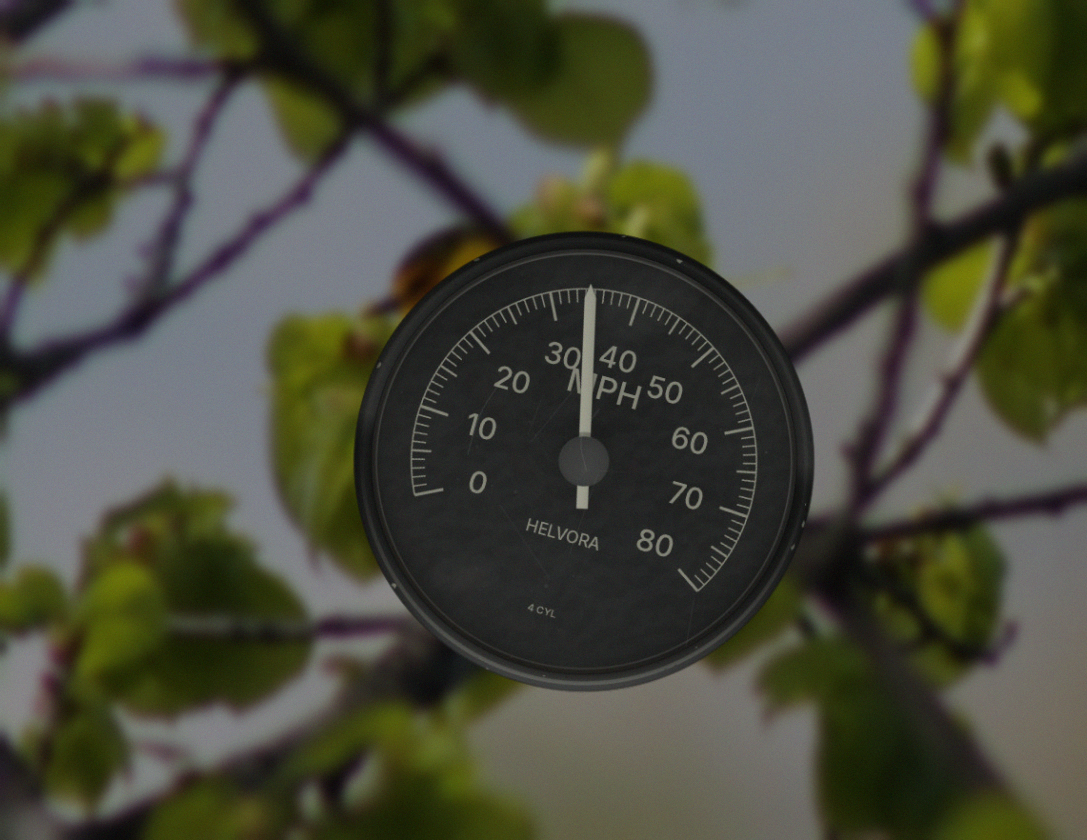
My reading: 34.5,mph
